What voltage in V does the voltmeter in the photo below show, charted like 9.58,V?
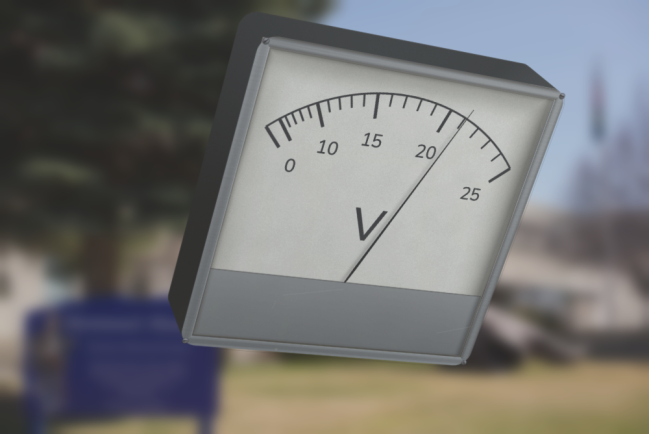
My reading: 21,V
